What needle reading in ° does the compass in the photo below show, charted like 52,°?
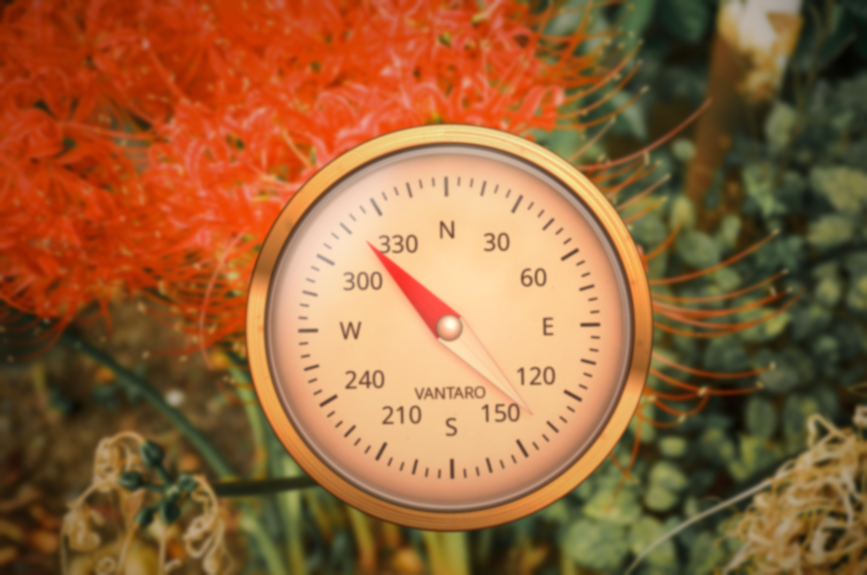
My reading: 317.5,°
